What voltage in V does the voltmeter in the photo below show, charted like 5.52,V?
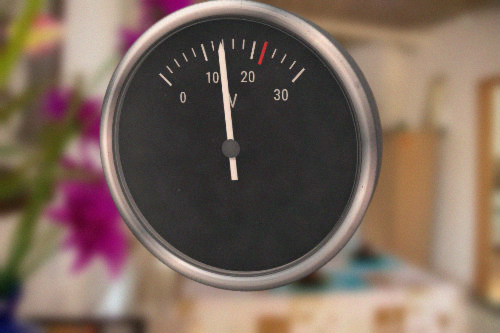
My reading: 14,V
